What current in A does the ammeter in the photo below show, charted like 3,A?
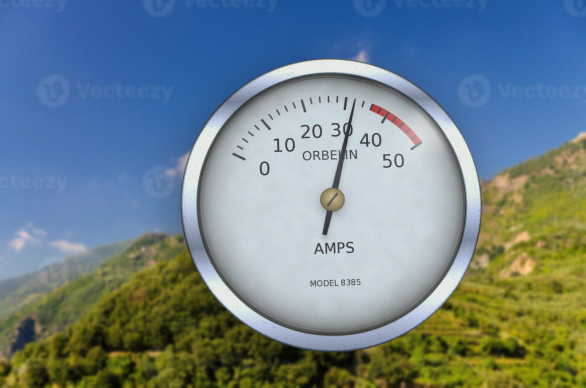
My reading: 32,A
